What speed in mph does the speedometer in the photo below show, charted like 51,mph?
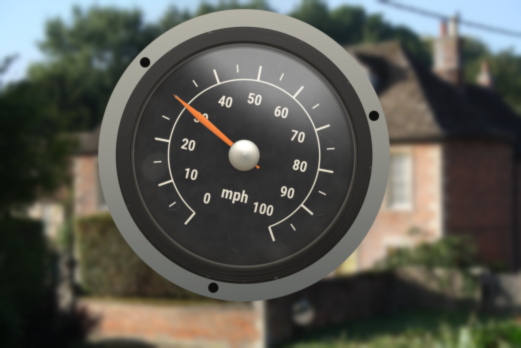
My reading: 30,mph
